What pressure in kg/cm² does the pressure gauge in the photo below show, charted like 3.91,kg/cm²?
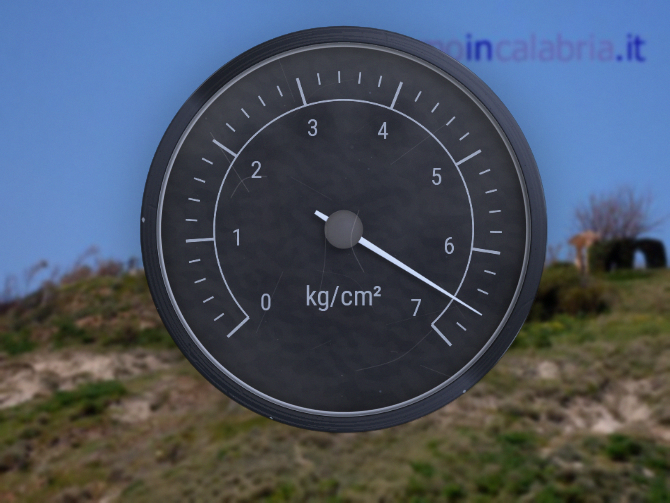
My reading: 6.6,kg/cm²
